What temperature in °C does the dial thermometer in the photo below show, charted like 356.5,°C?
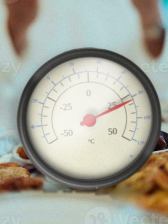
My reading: 27.5,°C
